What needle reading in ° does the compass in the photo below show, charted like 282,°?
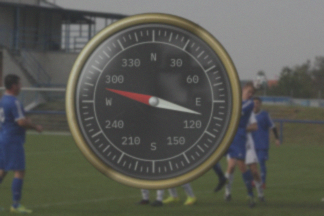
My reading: 285,°
